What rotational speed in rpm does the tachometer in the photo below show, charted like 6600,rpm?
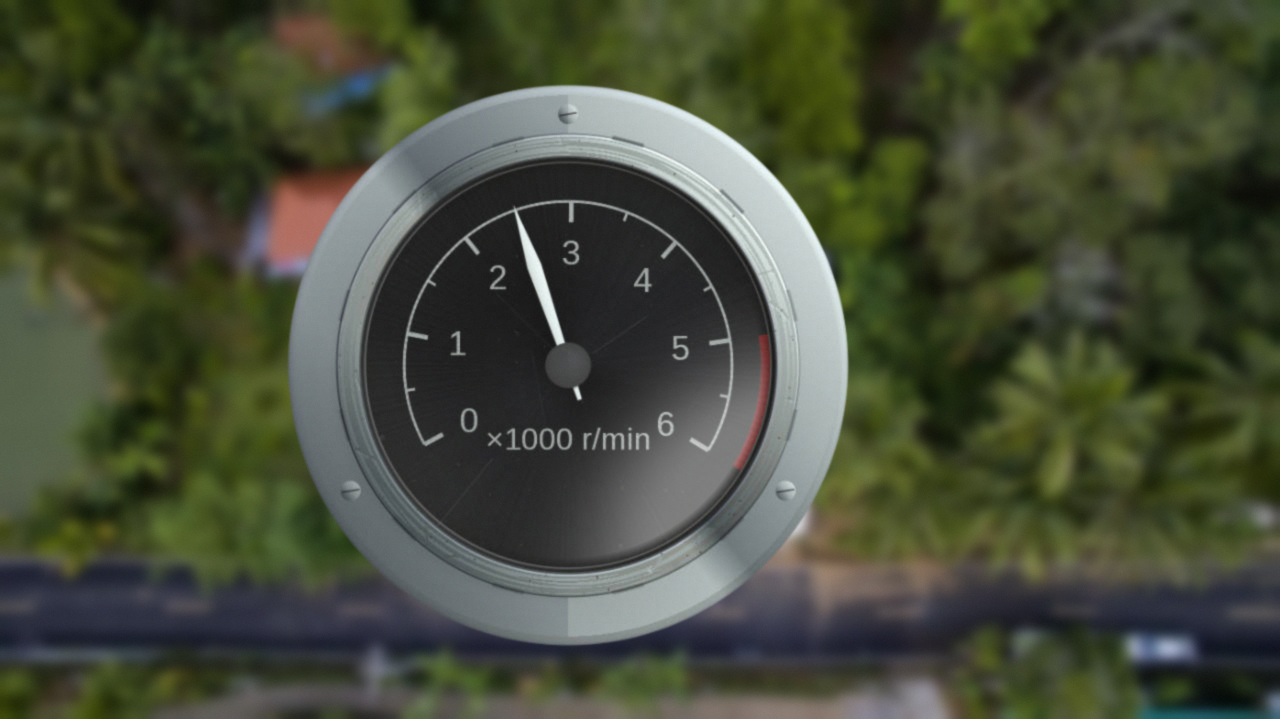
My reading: 2500,rpm
